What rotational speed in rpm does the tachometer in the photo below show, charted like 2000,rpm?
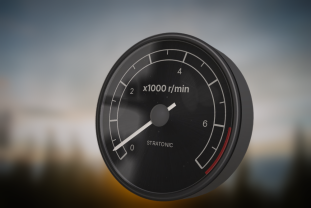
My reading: 250,rpm
